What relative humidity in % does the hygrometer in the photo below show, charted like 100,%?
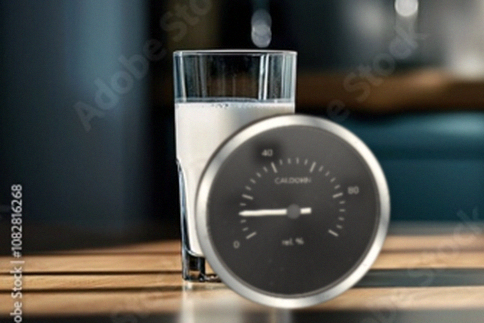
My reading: 12,%
